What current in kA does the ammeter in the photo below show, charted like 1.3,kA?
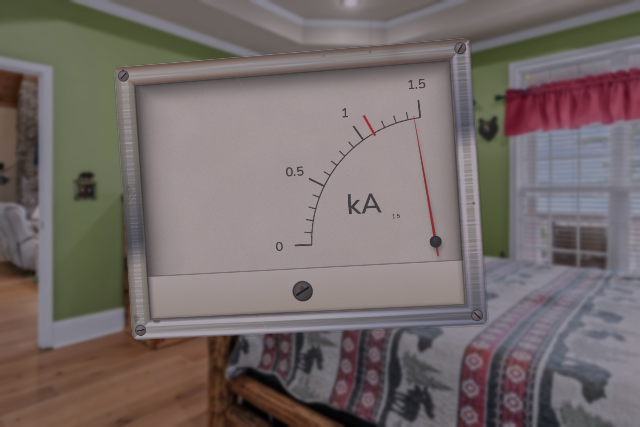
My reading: 1.45,kA
